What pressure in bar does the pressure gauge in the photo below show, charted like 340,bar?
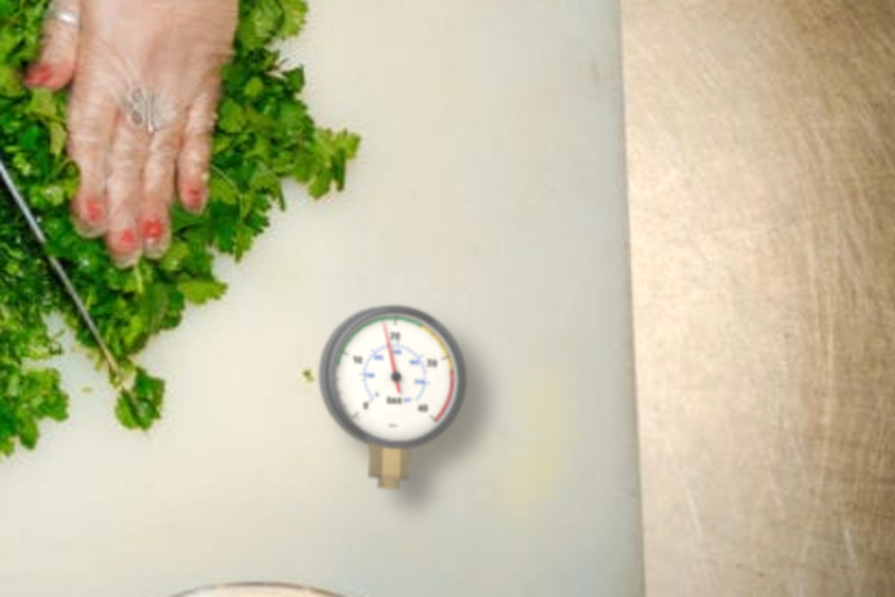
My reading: 18,bar
